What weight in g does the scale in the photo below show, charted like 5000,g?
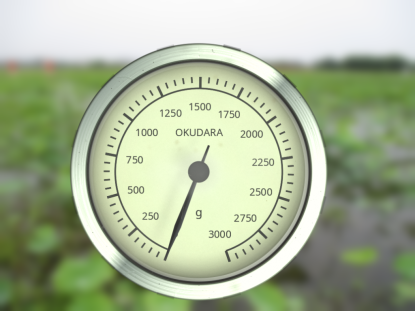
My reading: 0,g
